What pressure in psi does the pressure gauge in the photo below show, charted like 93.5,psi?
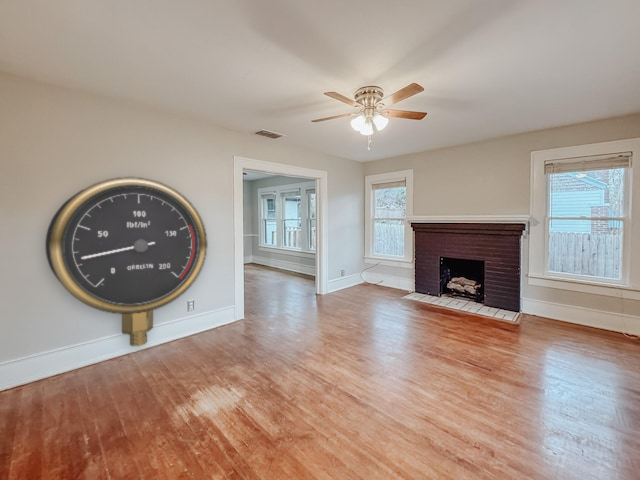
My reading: 25,psi
